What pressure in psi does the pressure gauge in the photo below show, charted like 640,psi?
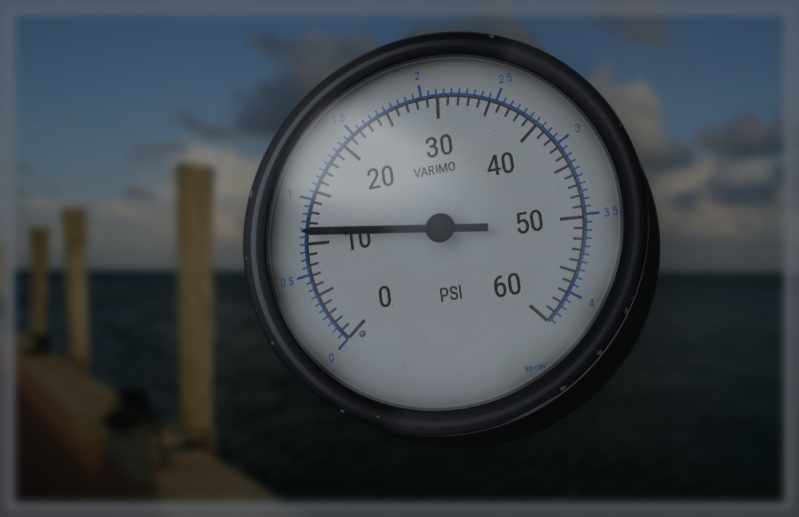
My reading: 11,psi
